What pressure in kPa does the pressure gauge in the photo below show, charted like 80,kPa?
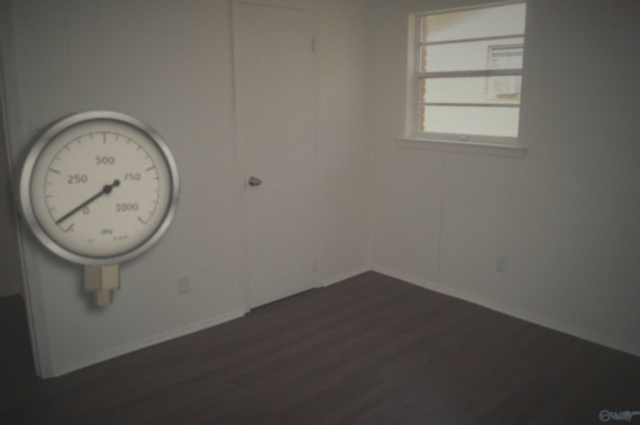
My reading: 50,kPa
